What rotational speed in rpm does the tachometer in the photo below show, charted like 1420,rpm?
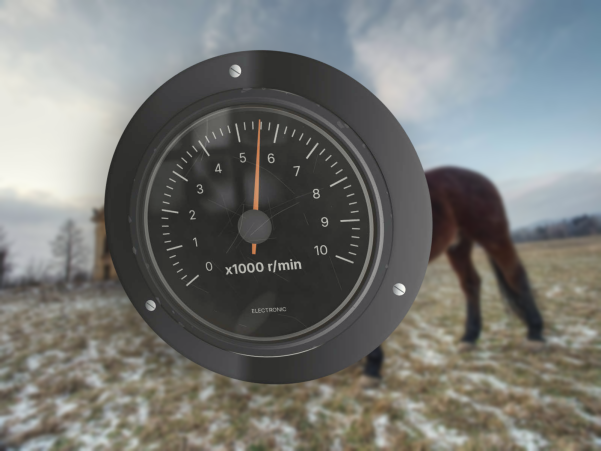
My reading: 5600,rpm
